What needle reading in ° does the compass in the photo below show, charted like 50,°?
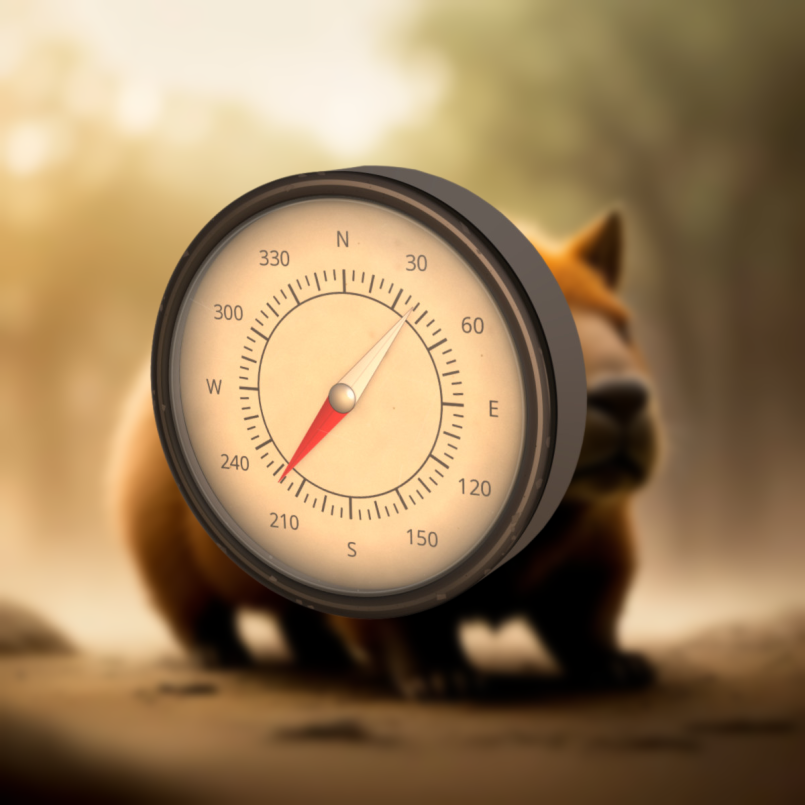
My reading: 220,°
